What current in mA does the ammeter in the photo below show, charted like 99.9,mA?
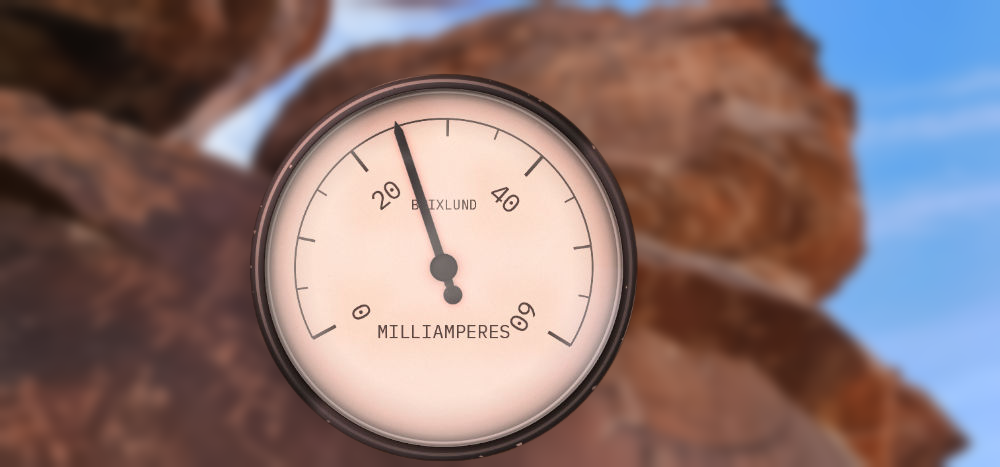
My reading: 25,mA
